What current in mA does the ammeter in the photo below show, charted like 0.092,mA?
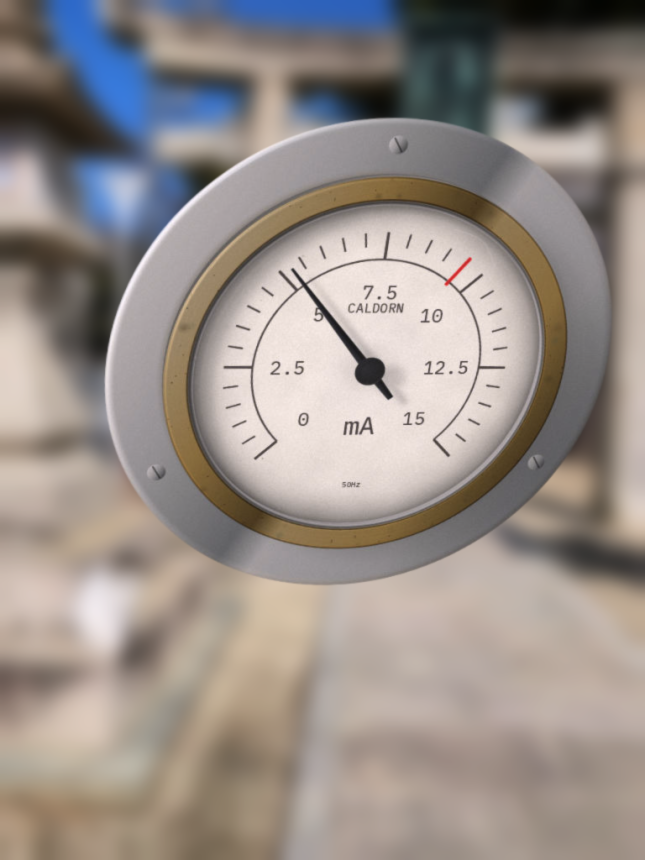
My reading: 5.25,mA
